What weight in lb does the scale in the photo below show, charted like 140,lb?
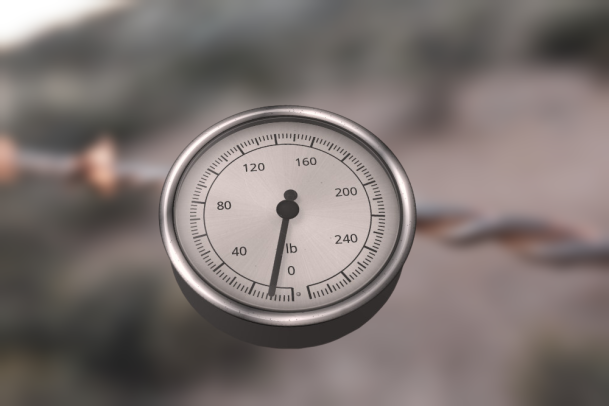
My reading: 10,lb
